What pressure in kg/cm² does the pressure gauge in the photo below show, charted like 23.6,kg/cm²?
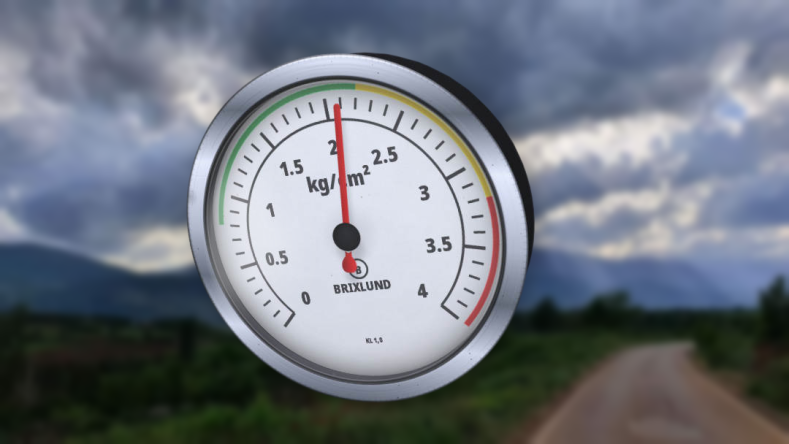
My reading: 2.1,kg/cm²
